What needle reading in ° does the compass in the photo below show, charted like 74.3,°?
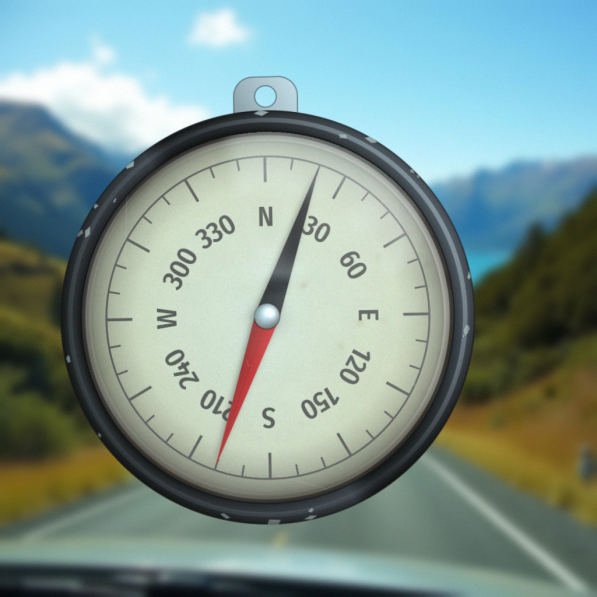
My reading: 200,°
